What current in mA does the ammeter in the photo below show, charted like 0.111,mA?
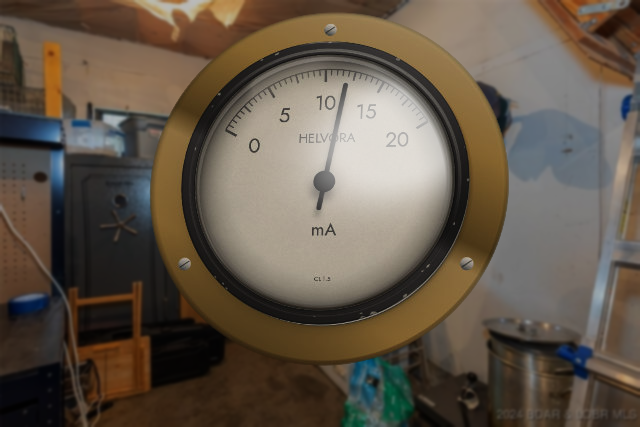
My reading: 12,mA
